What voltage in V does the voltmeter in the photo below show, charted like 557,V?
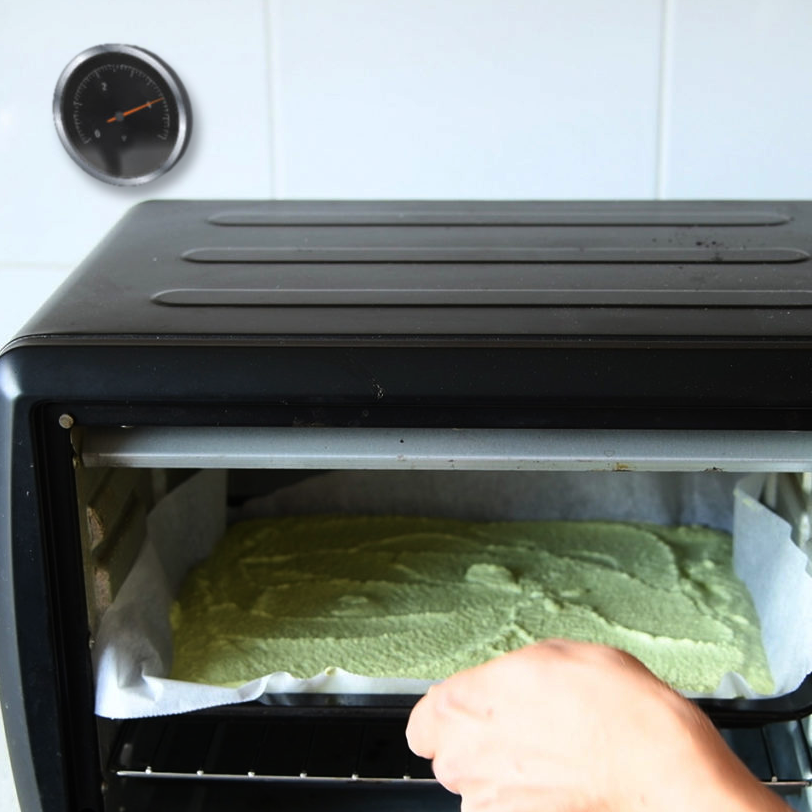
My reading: 4,V
